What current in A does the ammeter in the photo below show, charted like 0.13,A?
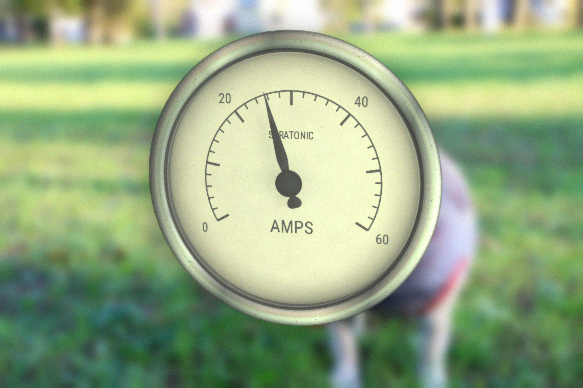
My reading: 26,A
